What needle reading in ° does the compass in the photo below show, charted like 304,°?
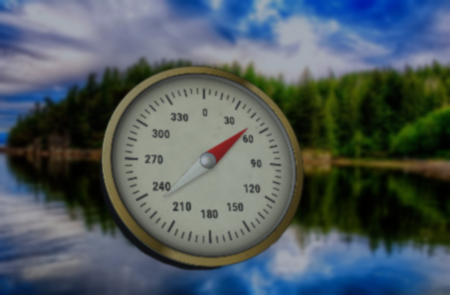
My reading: 50,°
